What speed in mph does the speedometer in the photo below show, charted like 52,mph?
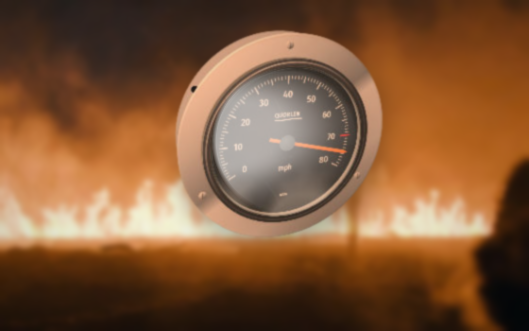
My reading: 75,mph
